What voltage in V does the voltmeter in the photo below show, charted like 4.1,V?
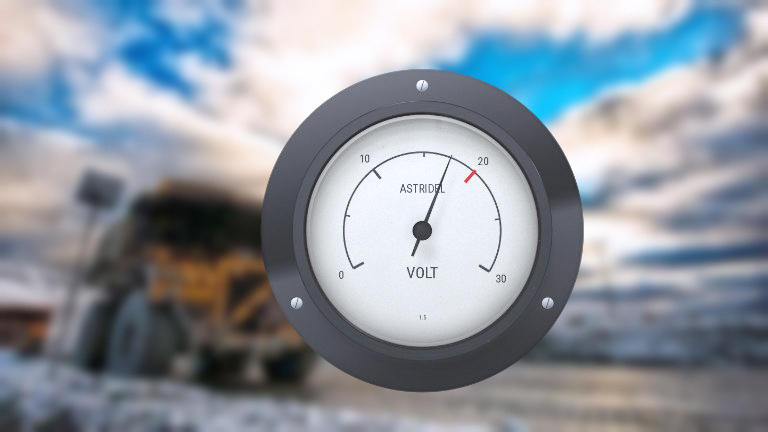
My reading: 17.5,V
